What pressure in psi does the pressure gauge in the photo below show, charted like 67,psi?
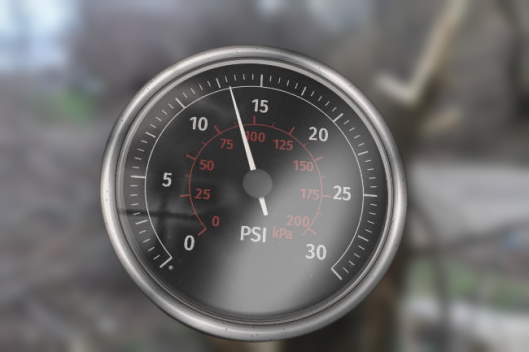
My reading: 13,psi
